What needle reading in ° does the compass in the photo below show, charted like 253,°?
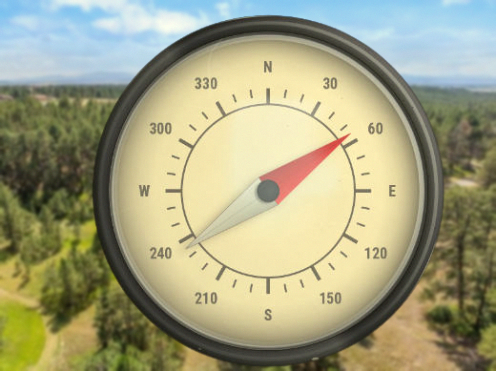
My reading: 55,°
